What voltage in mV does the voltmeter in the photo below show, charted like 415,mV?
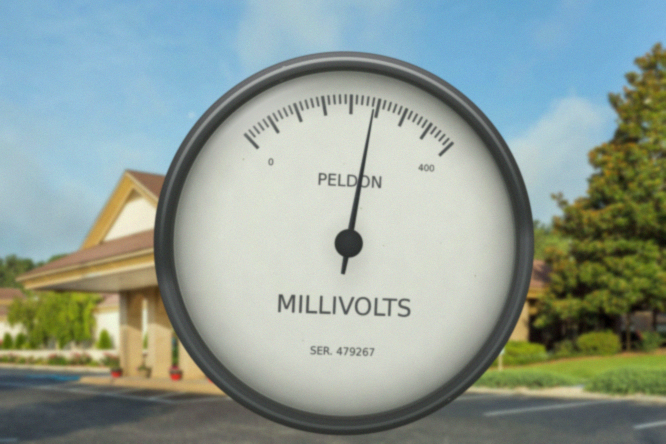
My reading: 240,mV
